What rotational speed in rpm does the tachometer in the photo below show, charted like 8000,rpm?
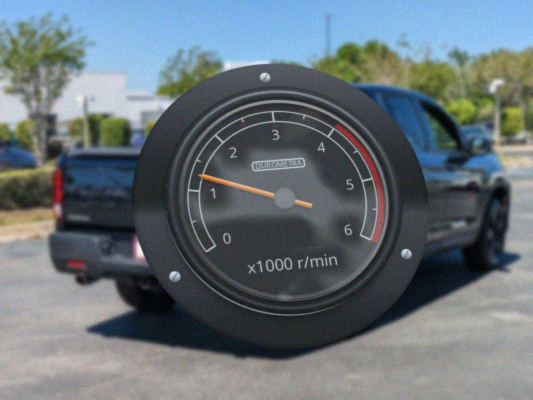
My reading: 1250,rpm
